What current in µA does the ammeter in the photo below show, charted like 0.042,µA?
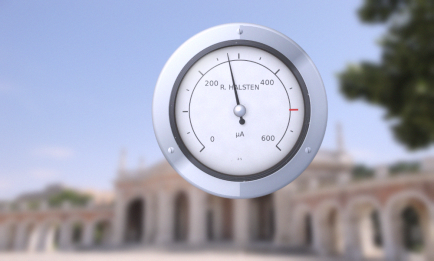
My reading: 275,µA
